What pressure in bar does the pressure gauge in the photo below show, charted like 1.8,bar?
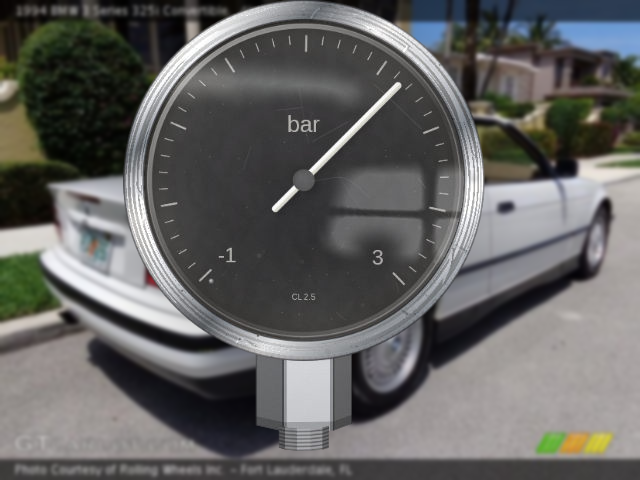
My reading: 1.65,bar
